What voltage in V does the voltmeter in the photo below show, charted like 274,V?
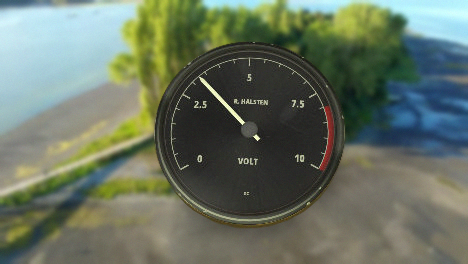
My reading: 3.25,V
